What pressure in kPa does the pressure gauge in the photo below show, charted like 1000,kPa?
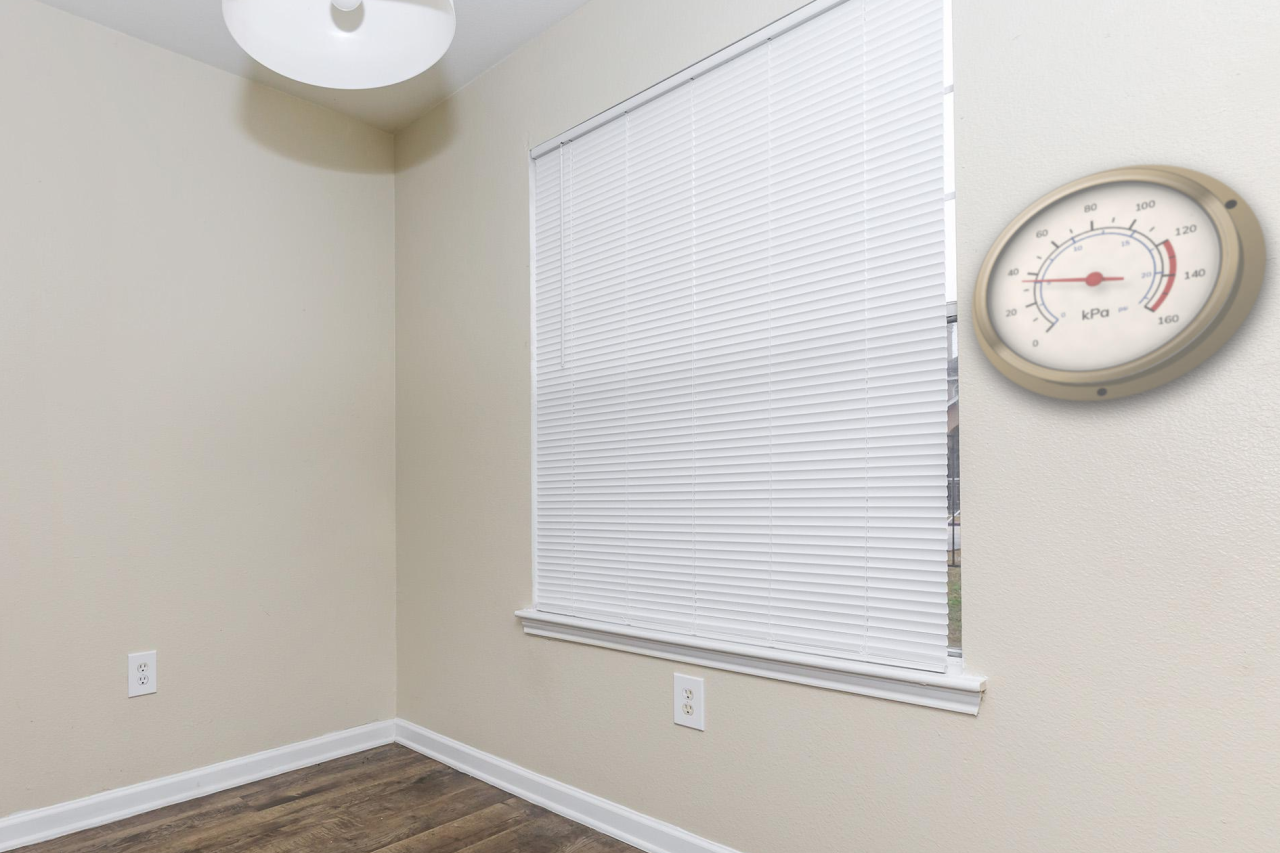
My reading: 35,kPa
